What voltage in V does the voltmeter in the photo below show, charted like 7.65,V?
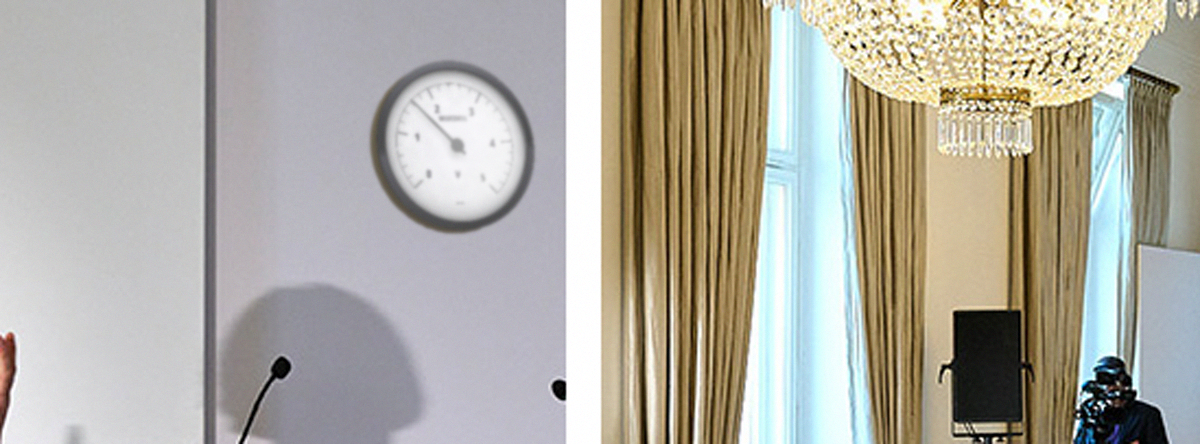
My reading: 1.6,V
